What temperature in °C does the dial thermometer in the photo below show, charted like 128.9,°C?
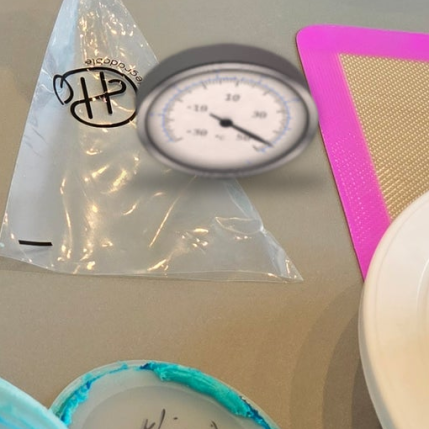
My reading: 45,°C
